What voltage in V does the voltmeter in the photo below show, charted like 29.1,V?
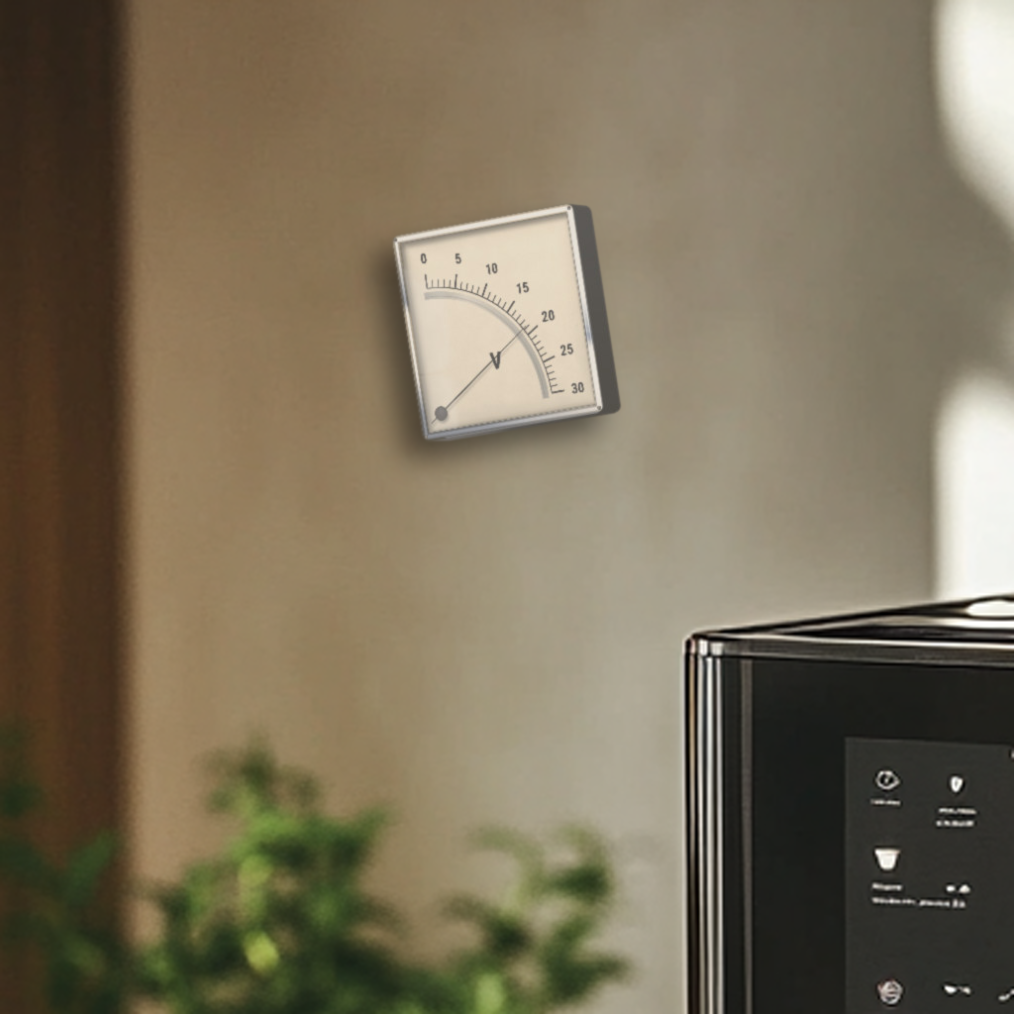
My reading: 19,V
